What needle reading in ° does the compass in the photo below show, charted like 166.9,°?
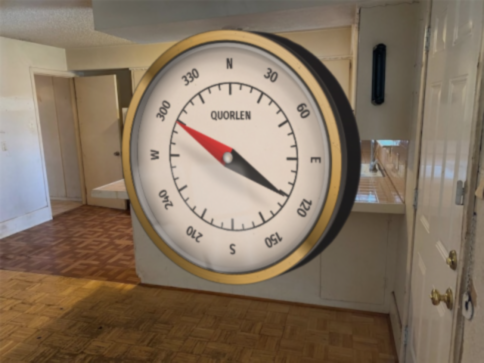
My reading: 300,°
